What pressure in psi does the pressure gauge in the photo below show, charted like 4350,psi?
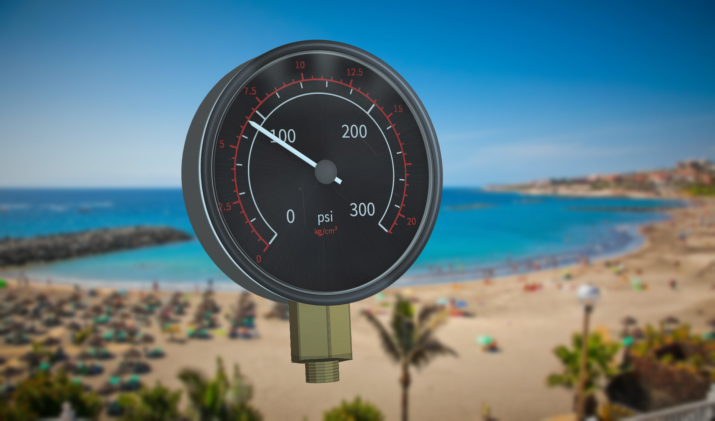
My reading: 90,psi
